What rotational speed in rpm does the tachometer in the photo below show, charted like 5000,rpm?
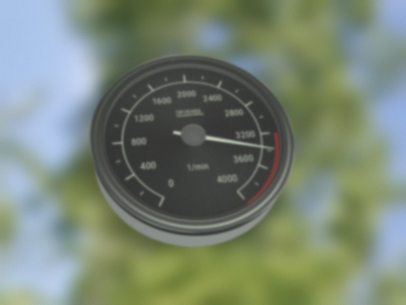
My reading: 3400,rpm
